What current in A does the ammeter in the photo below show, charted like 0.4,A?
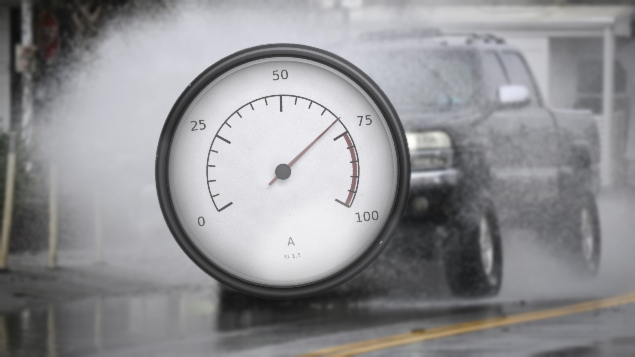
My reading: 70,A
